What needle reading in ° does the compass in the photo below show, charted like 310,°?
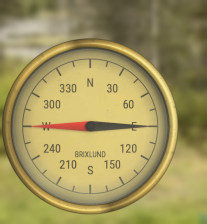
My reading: 270,°
